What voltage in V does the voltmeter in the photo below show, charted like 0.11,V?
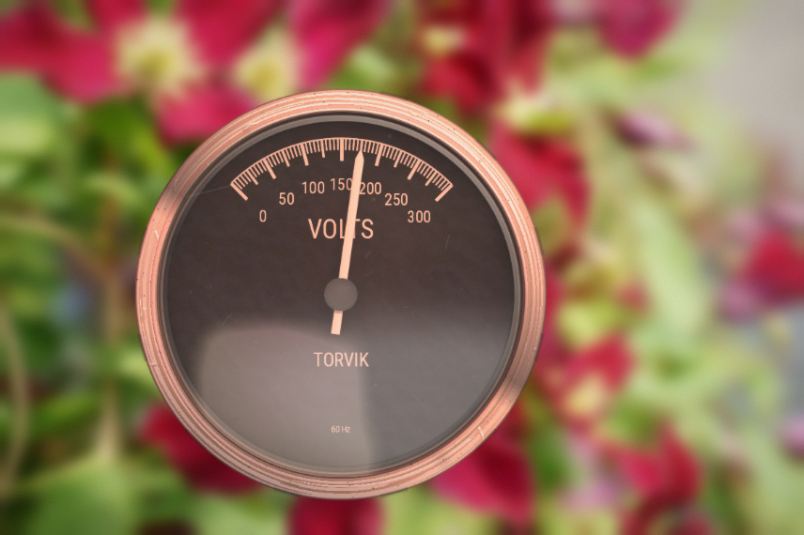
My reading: 175,V
